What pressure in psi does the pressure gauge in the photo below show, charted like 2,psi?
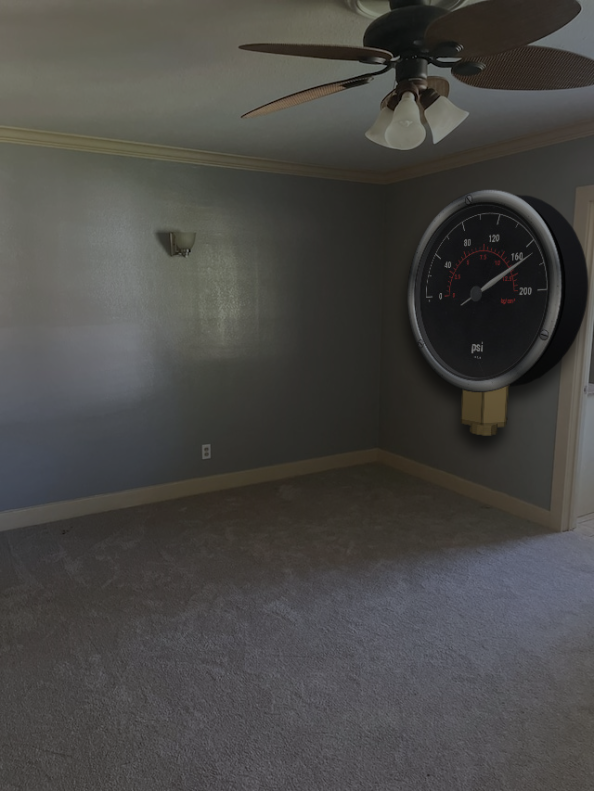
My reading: 170,psi
